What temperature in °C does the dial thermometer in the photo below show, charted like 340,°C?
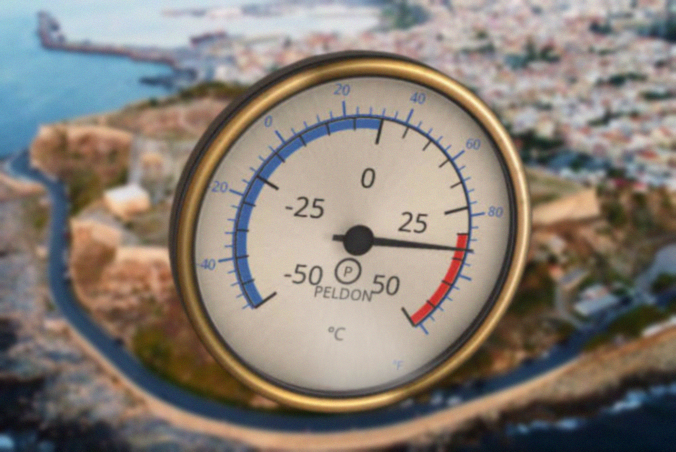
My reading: 32.5,°C
